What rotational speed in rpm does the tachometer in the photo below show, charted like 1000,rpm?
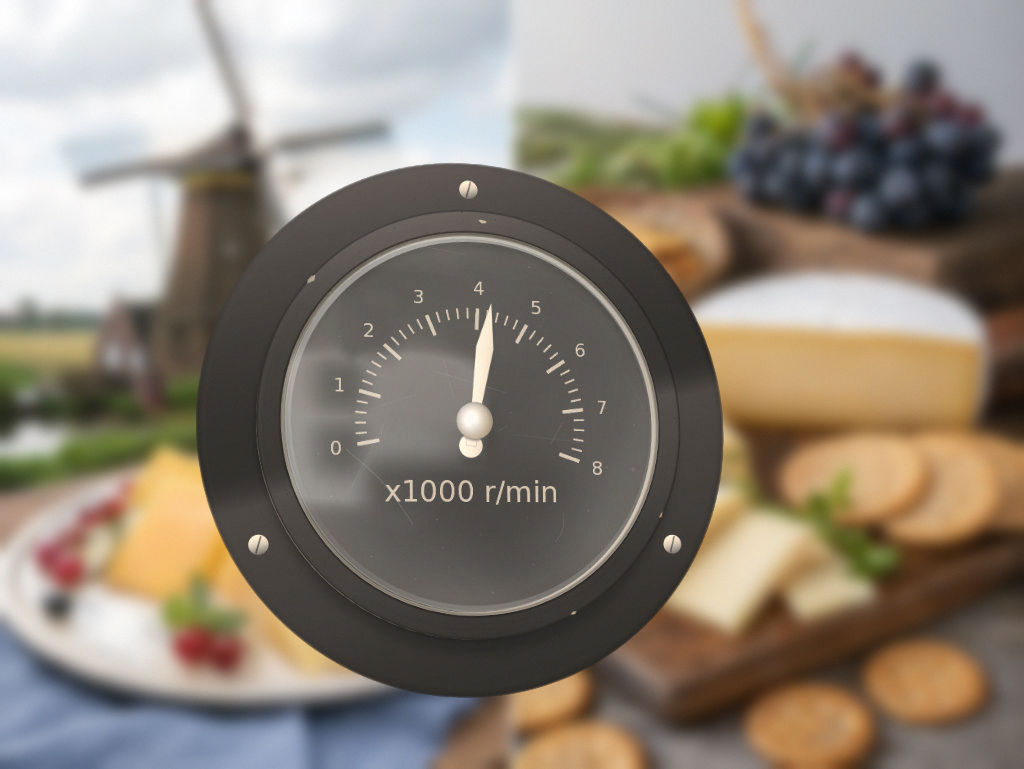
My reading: 4200,rpm
